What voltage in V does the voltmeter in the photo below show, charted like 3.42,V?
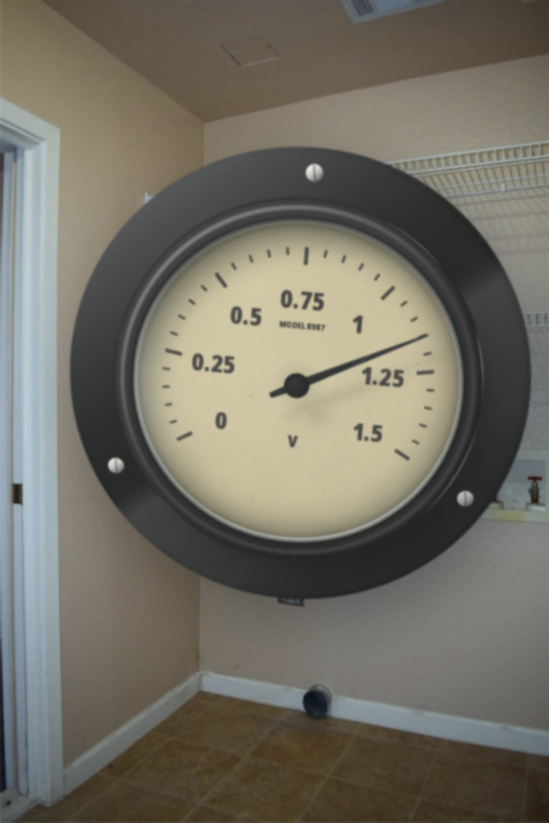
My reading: 1.15,V
